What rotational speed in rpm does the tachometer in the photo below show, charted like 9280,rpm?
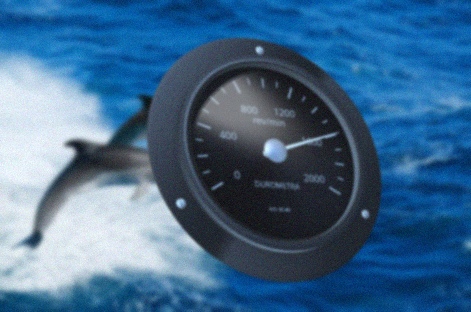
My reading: 1600,rpm
